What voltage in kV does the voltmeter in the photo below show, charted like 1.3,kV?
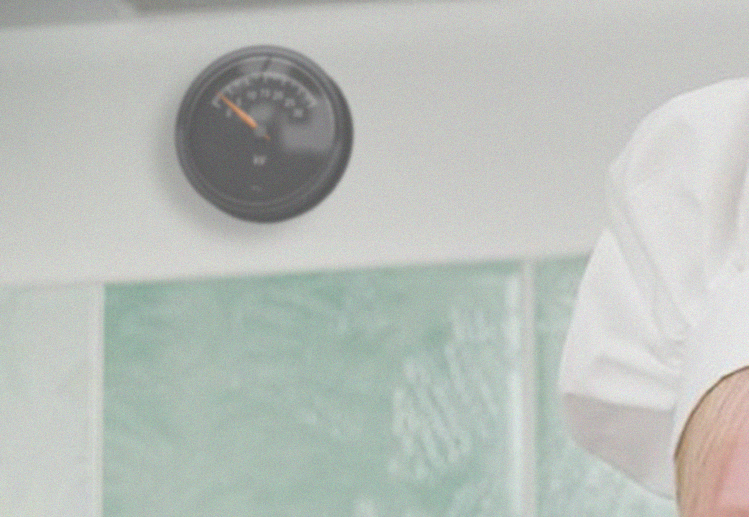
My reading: 2.5,kV
